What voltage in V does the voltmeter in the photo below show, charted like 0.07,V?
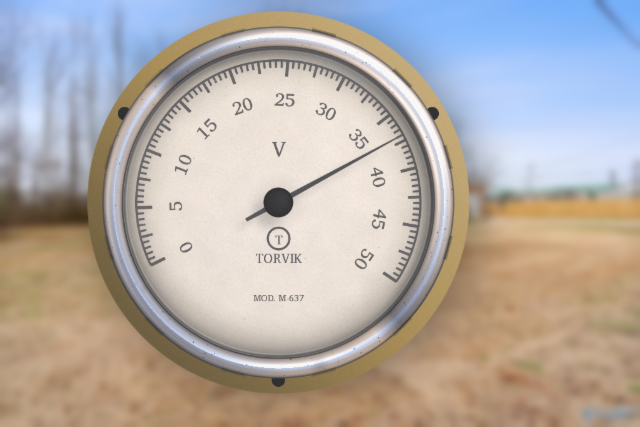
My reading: 37,V
